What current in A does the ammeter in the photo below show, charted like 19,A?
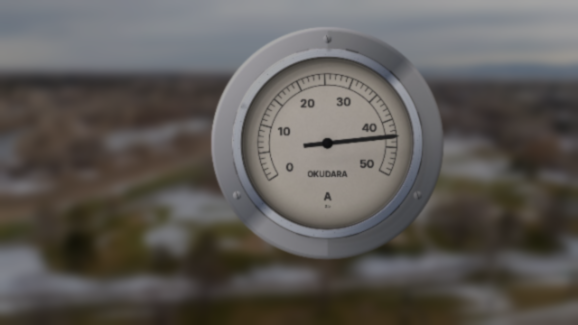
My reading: 43,A
